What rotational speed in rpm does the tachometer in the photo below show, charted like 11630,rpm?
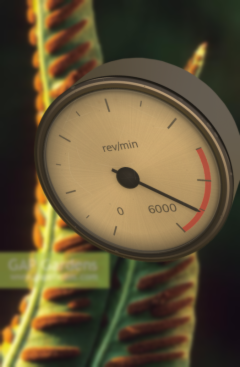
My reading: 5500,rpm
